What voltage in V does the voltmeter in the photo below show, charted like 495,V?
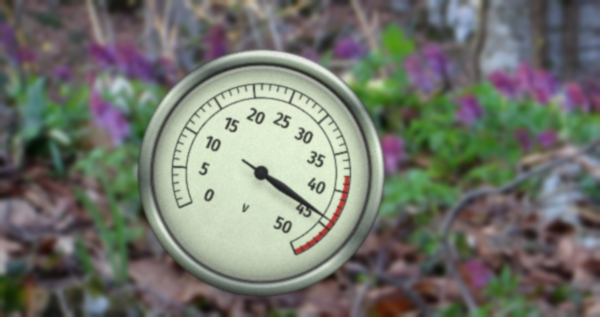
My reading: 44,V
